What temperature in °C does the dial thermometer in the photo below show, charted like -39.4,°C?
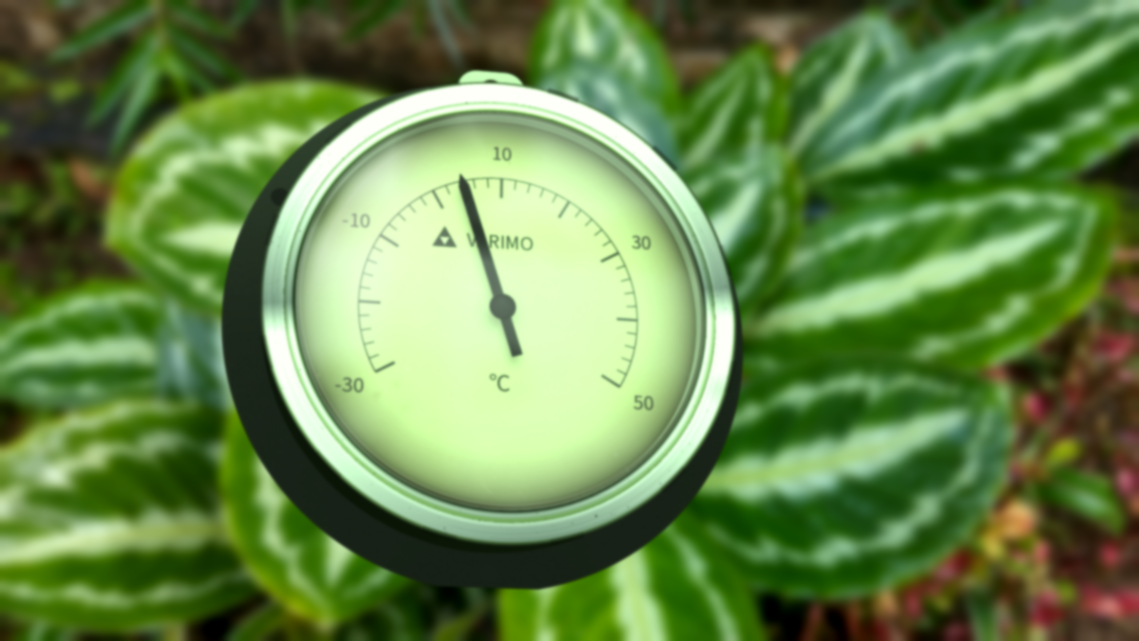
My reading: 4,°C
